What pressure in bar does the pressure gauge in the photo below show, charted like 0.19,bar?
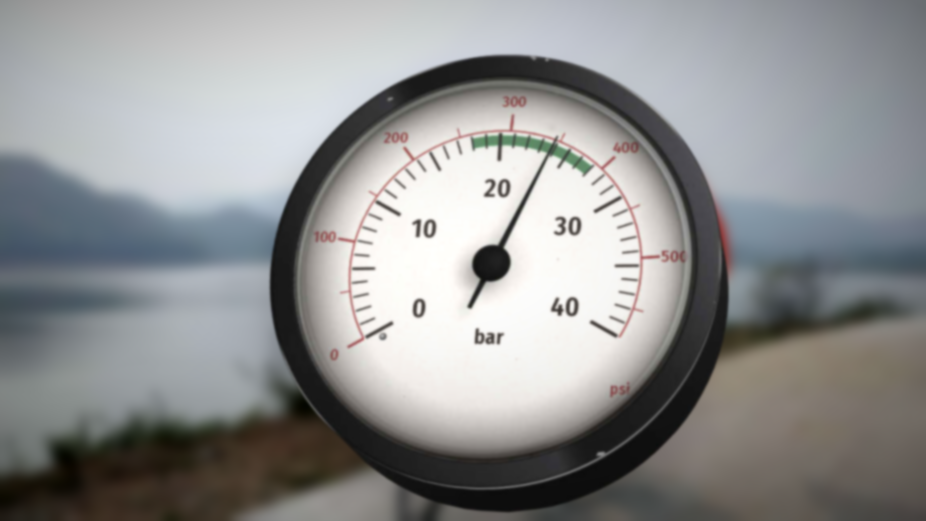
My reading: 24,bar
